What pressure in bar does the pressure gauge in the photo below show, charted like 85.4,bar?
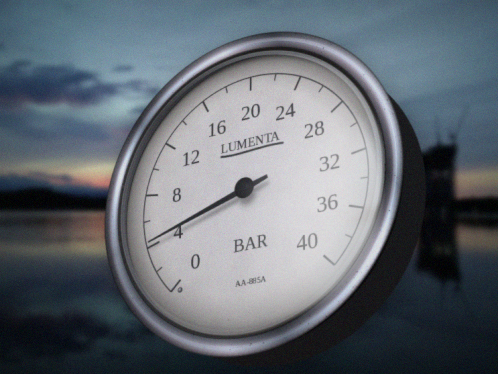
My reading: 4,bar
